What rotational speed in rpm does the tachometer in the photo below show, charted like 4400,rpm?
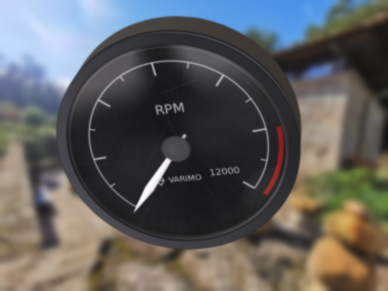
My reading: 0,rpm
